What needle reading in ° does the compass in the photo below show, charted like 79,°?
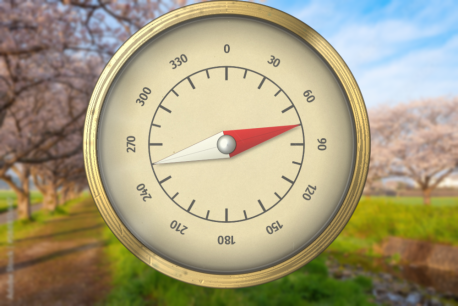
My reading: 75,°
